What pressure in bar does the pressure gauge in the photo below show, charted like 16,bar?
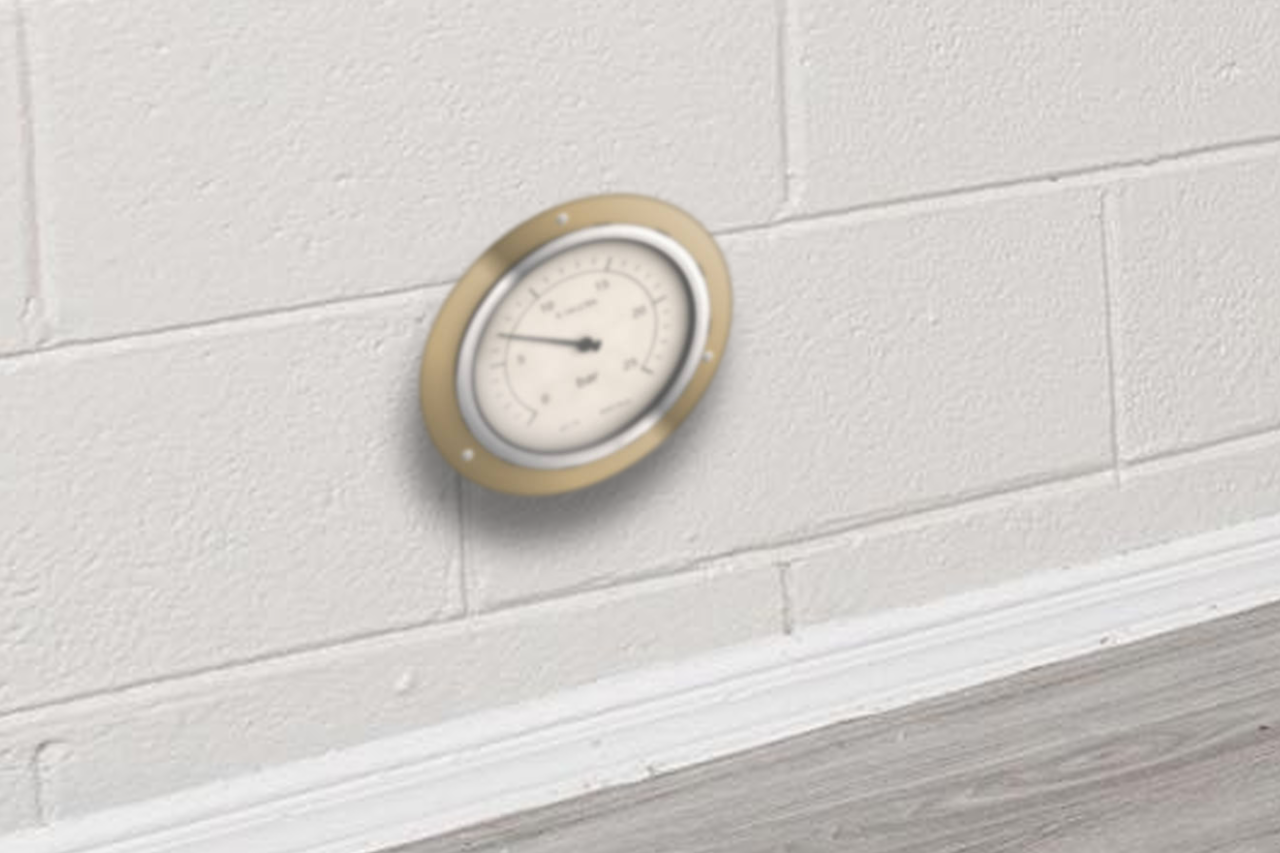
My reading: 7,bar
